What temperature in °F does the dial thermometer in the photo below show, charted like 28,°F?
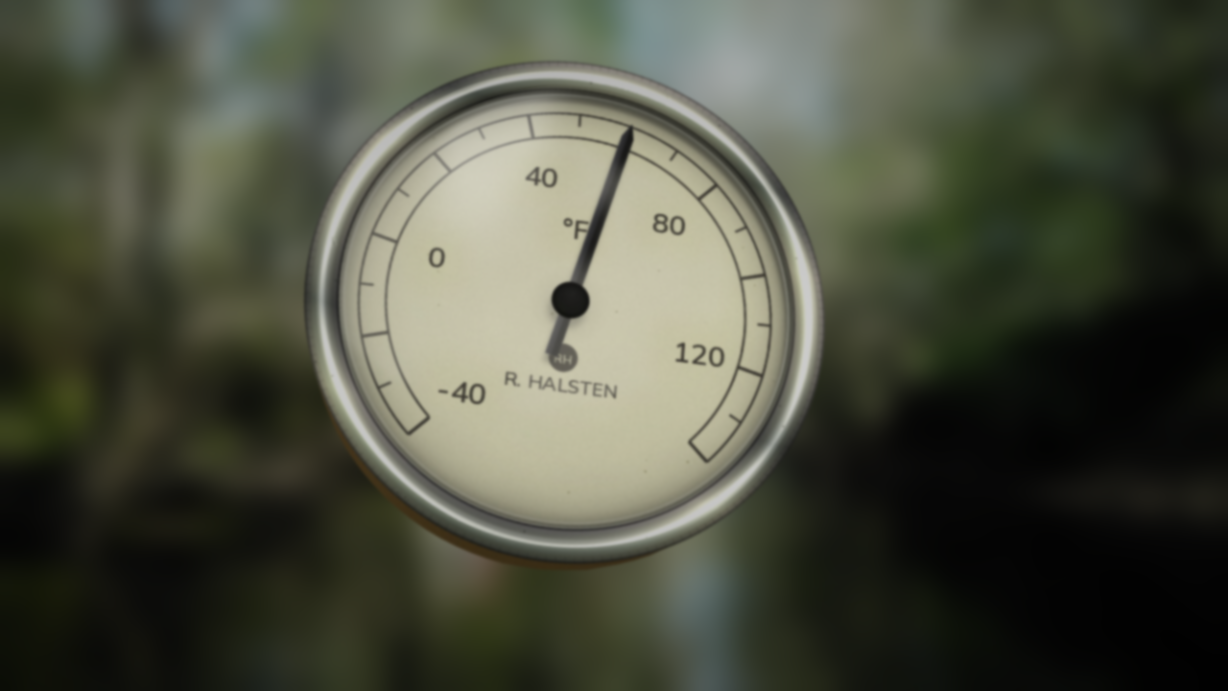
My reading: 60,°F
